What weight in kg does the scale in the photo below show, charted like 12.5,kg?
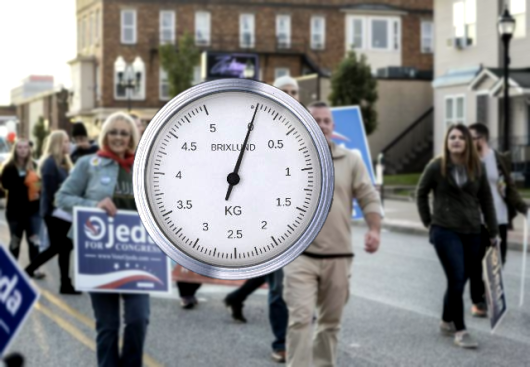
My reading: 0,kg
